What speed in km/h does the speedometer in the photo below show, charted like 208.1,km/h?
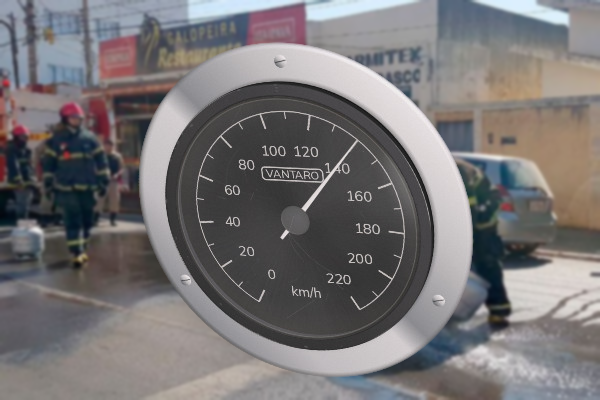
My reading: 140,km/h
